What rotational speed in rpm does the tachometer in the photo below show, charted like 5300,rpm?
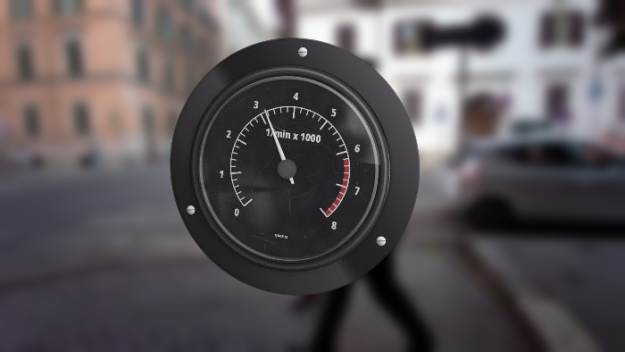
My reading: 3200,rpm
